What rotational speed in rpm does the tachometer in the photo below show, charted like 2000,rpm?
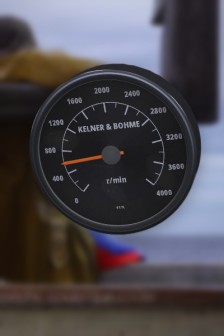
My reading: 600,rpm
